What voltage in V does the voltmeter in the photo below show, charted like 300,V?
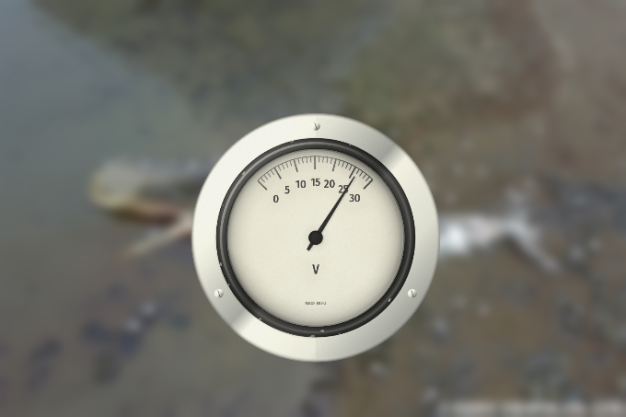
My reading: 26,V
